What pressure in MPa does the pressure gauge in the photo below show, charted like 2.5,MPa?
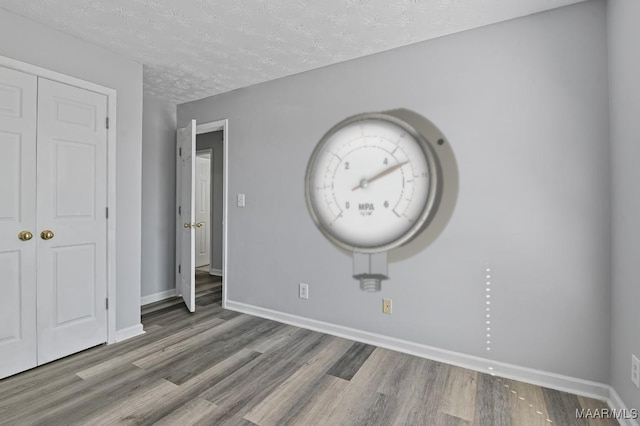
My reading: 4.5,MPa
